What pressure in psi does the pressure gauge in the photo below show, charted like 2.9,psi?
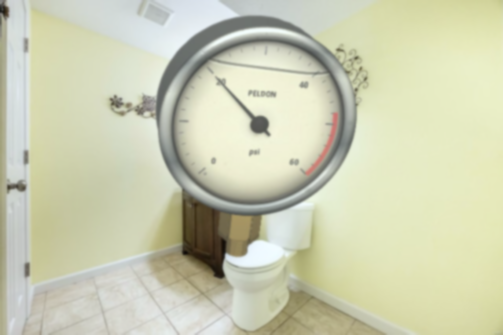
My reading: 20,psi
